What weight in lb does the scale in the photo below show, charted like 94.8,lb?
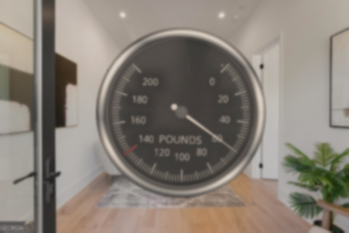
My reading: 60,lb
